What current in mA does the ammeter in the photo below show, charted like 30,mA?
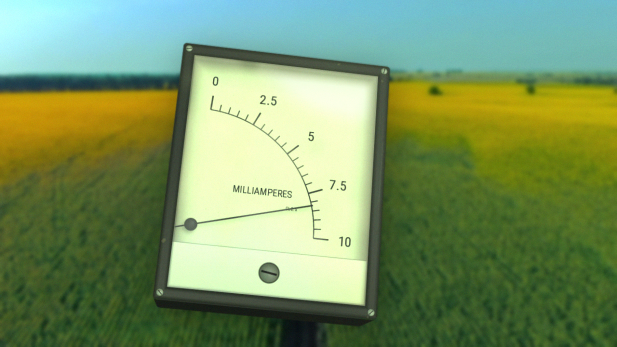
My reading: 8.25,mA
